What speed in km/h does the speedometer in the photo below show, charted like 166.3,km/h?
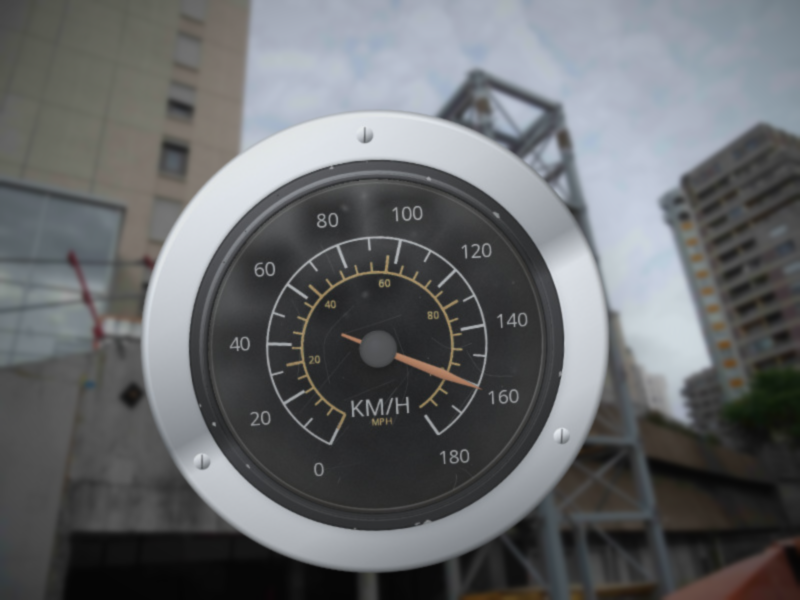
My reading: 160,km/h
